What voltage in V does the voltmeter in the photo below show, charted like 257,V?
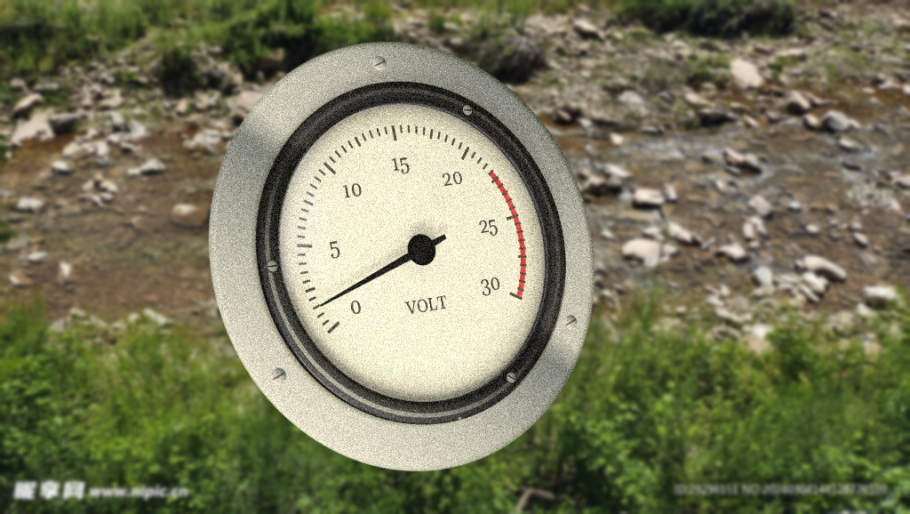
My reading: 1.5,V
